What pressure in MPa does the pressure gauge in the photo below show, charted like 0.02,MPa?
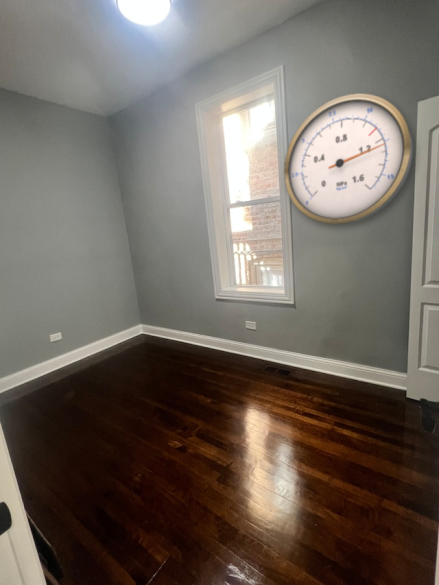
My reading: 1.25,MPa
